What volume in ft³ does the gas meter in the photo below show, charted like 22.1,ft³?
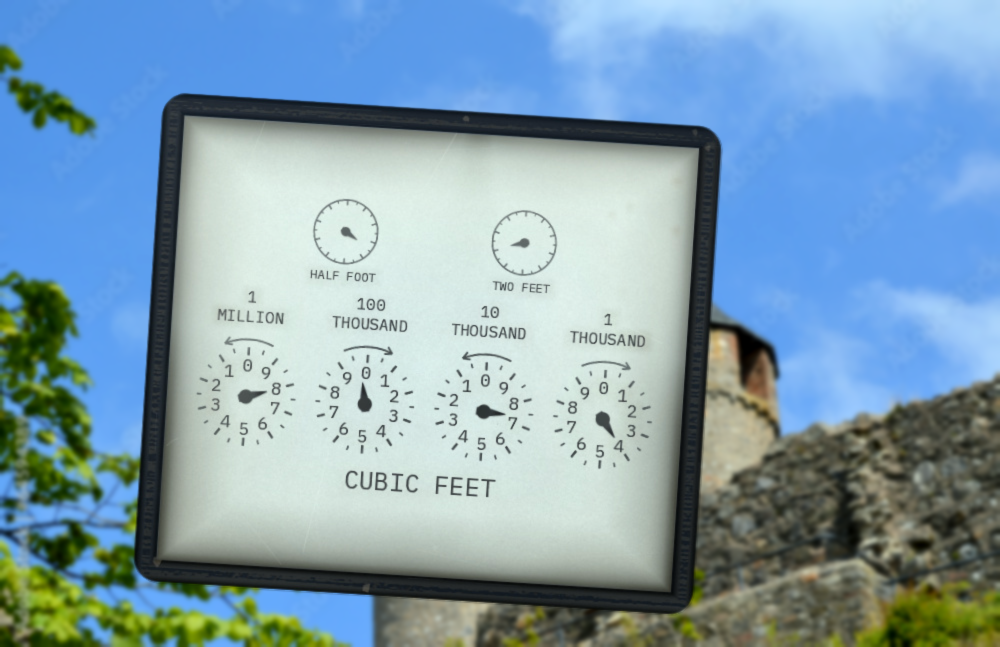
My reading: 797400,ft³
